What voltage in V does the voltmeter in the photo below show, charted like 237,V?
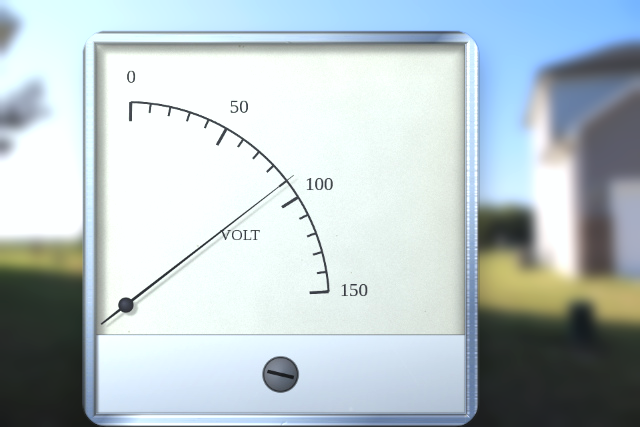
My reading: 90,V
